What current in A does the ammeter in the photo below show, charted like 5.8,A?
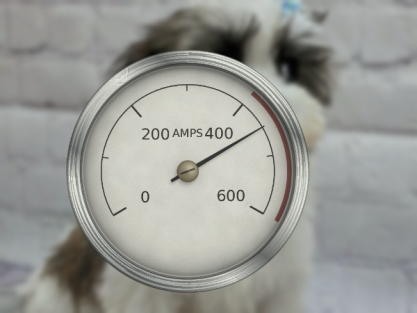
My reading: 450,A
